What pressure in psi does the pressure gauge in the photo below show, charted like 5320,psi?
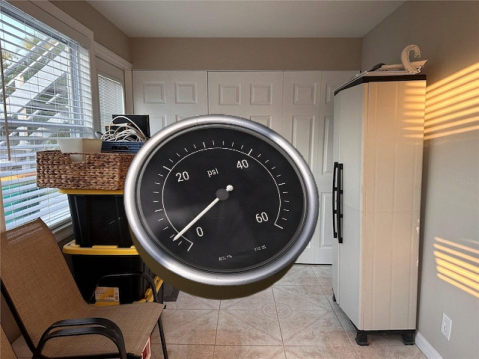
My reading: 3,psi
